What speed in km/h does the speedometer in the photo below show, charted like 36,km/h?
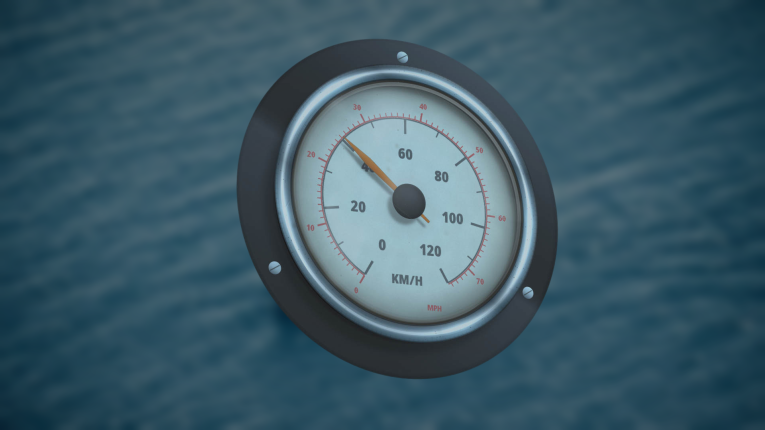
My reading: 40,km/h
